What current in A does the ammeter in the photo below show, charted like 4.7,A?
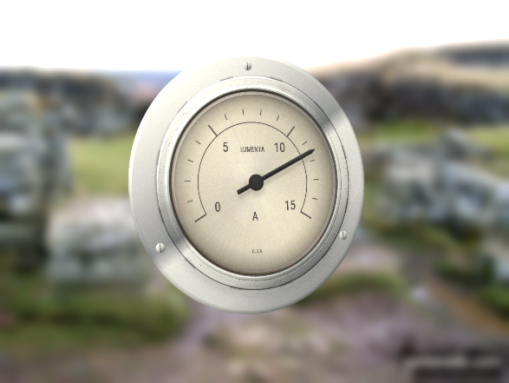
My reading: 11.5,A
